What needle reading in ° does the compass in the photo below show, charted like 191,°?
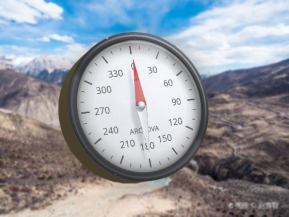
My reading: 0,°
